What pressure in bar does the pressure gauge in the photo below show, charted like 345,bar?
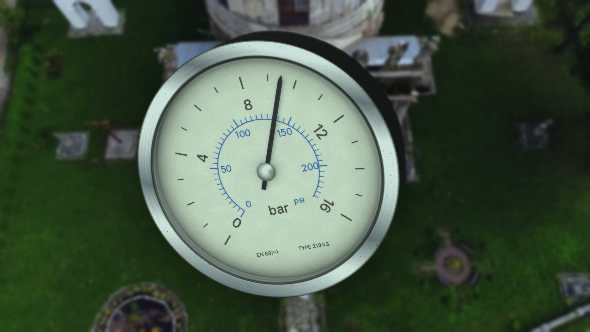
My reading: 9.5,bar
